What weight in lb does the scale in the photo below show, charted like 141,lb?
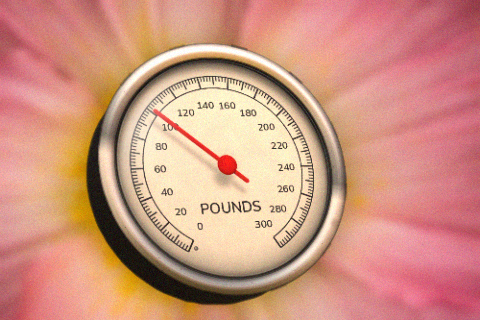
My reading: 100,lb
